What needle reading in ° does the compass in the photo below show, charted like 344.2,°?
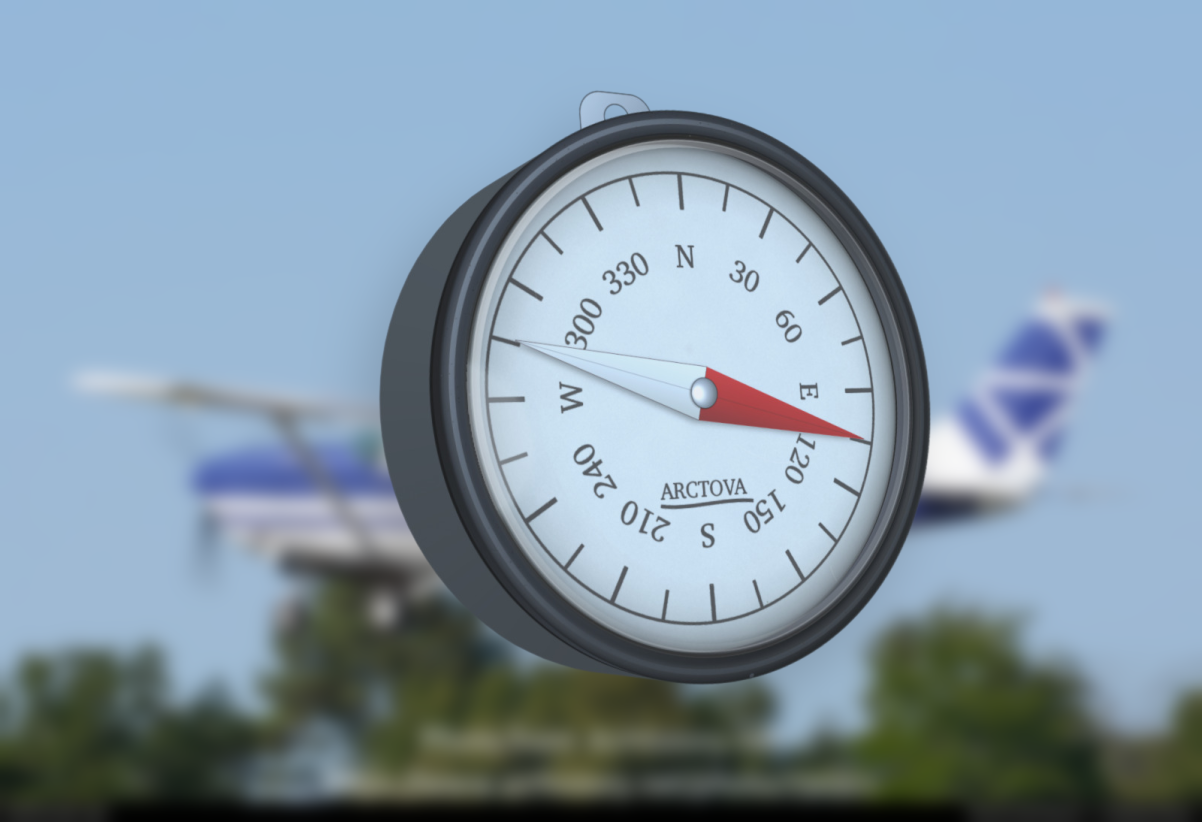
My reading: 105,°
